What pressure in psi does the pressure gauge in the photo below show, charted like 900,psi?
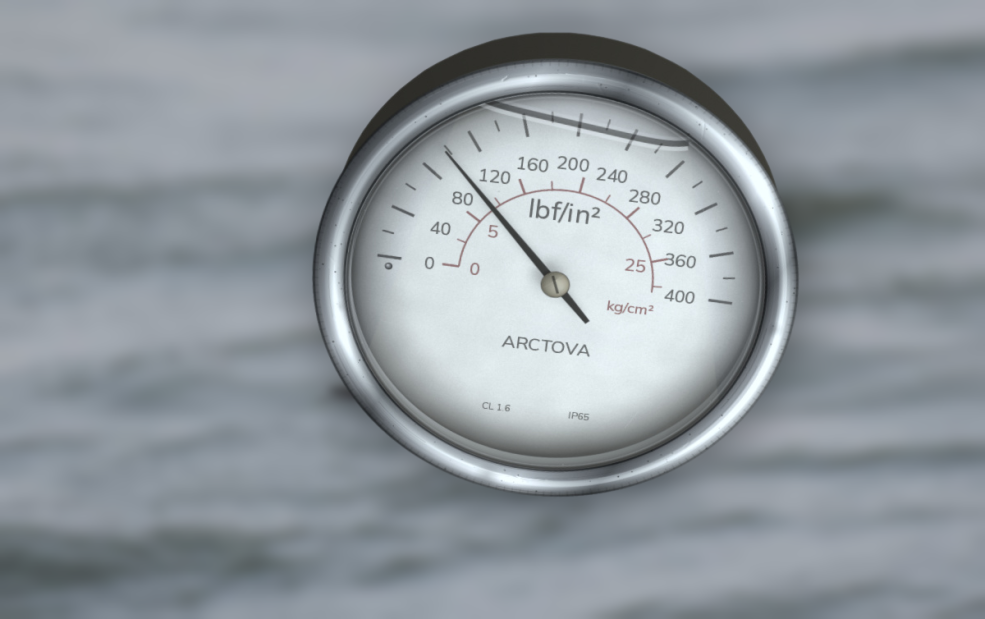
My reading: 100,psi
